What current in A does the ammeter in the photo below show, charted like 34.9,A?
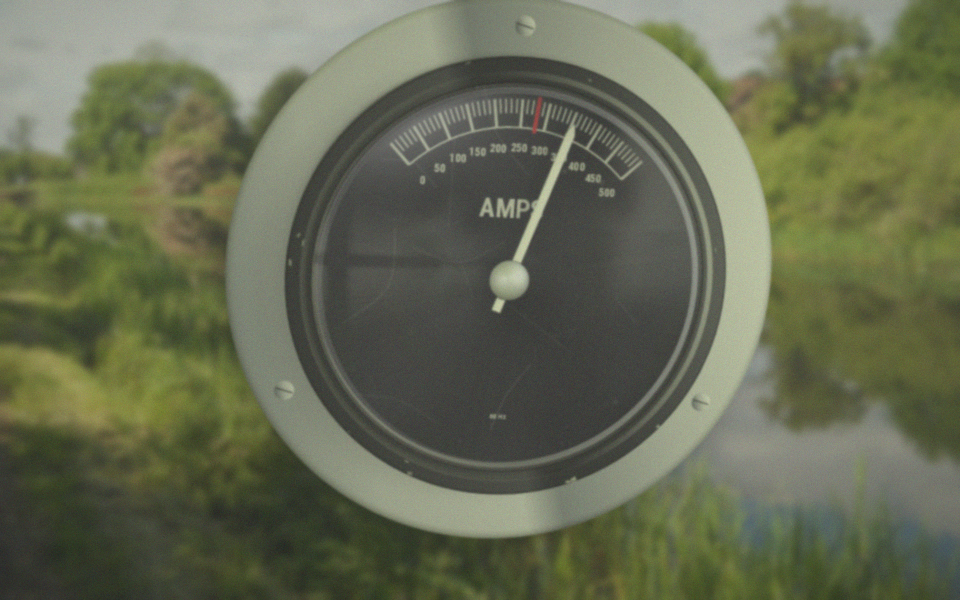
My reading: 350,A
